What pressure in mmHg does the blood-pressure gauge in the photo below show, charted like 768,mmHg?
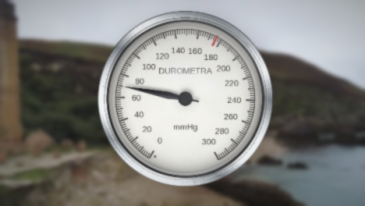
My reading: 70,mmHg
